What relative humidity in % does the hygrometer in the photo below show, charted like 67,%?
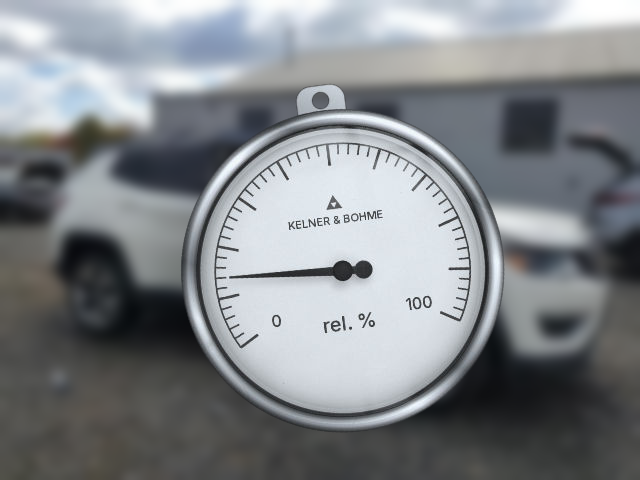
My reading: 14,%
